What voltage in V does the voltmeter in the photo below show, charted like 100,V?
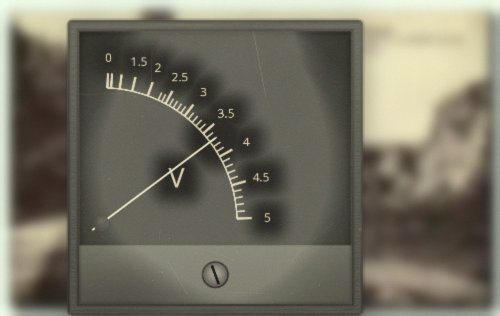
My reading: 3.7,V
